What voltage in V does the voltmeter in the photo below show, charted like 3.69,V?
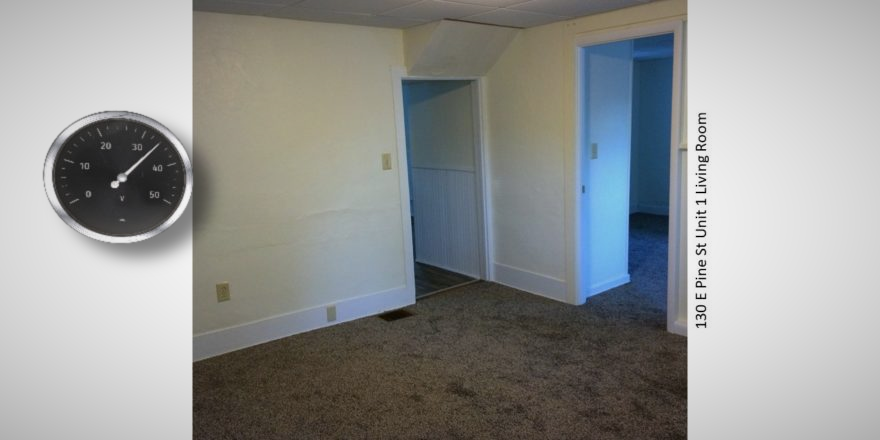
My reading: 34,V
